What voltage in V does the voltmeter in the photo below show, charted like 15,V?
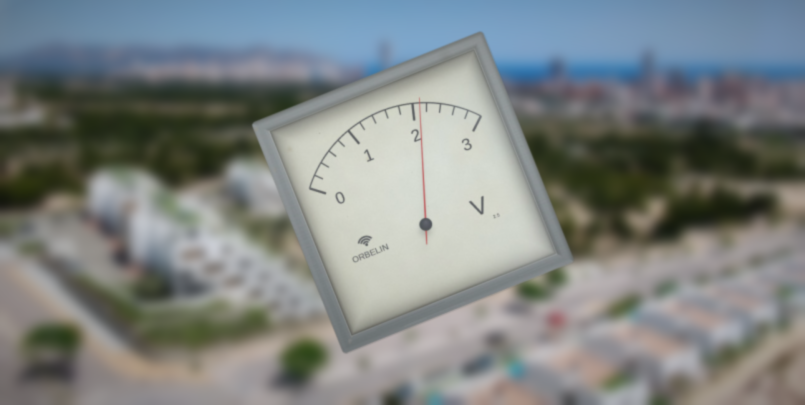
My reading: 2.1,V
